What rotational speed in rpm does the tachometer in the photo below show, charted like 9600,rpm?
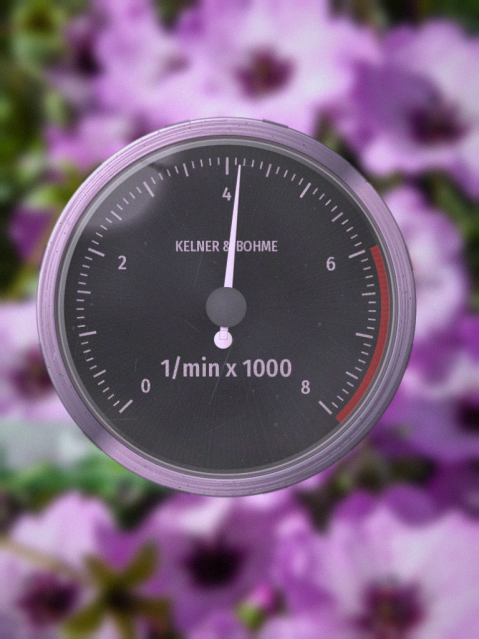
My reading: 4150,rpm
